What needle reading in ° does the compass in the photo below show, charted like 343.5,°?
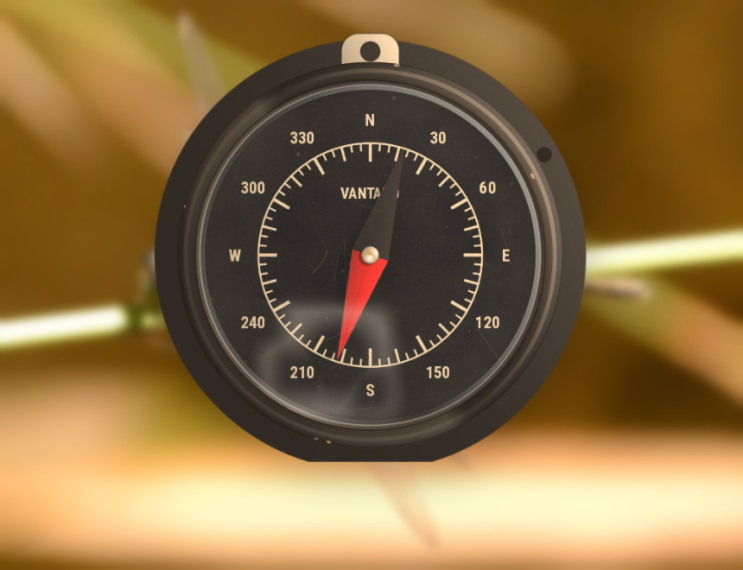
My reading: 197.5,°
